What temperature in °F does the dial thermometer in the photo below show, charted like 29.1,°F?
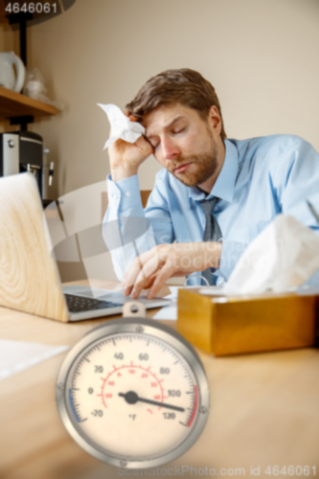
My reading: 110,°F
